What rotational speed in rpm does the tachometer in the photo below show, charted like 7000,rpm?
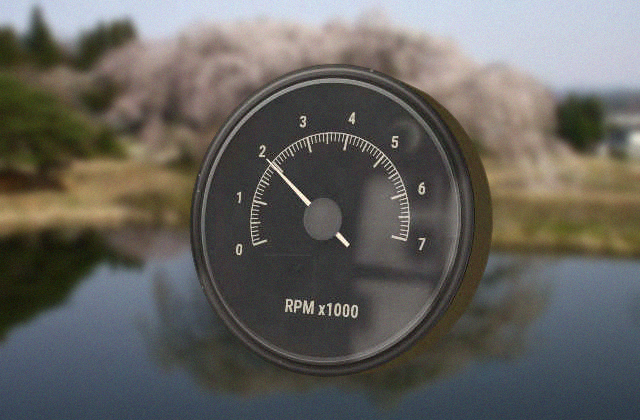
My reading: 2000,rpm
